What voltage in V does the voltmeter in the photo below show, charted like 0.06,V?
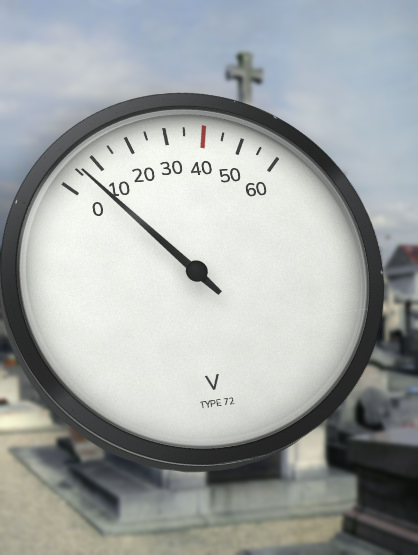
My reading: 5,V
